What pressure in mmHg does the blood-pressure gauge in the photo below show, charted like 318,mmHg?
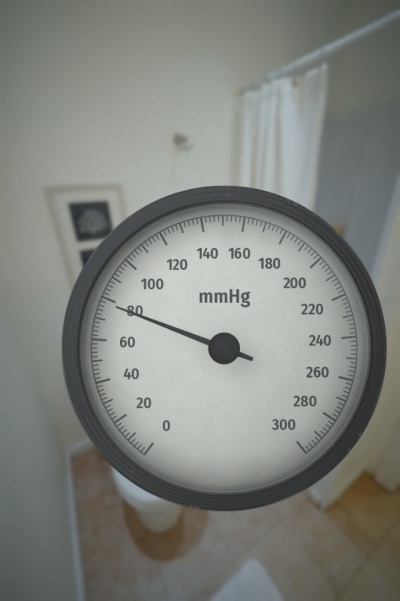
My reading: 78,mmHg
